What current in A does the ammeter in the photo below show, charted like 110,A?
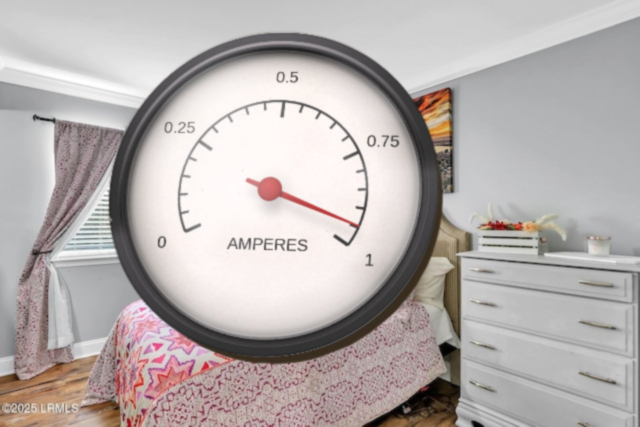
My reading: 0.95,A
